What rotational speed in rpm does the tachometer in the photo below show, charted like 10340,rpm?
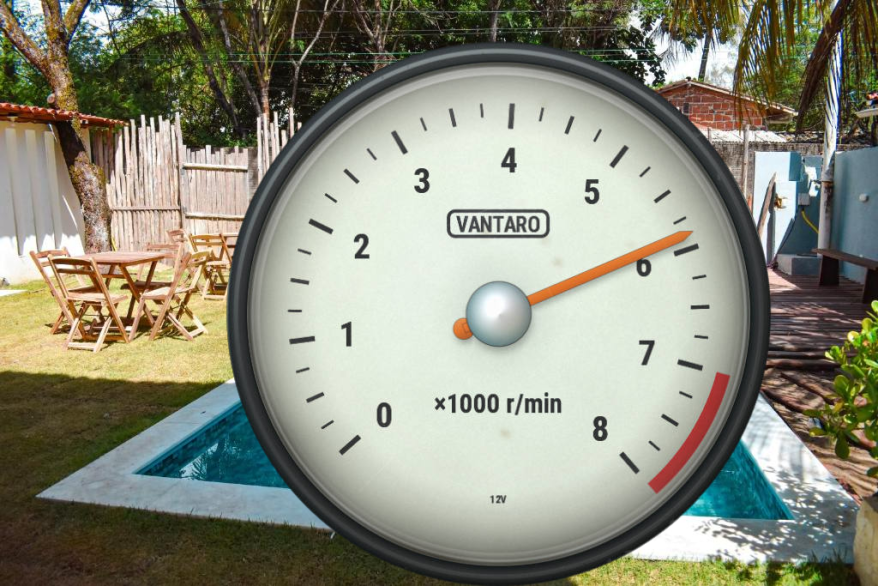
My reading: 5875,rpm
